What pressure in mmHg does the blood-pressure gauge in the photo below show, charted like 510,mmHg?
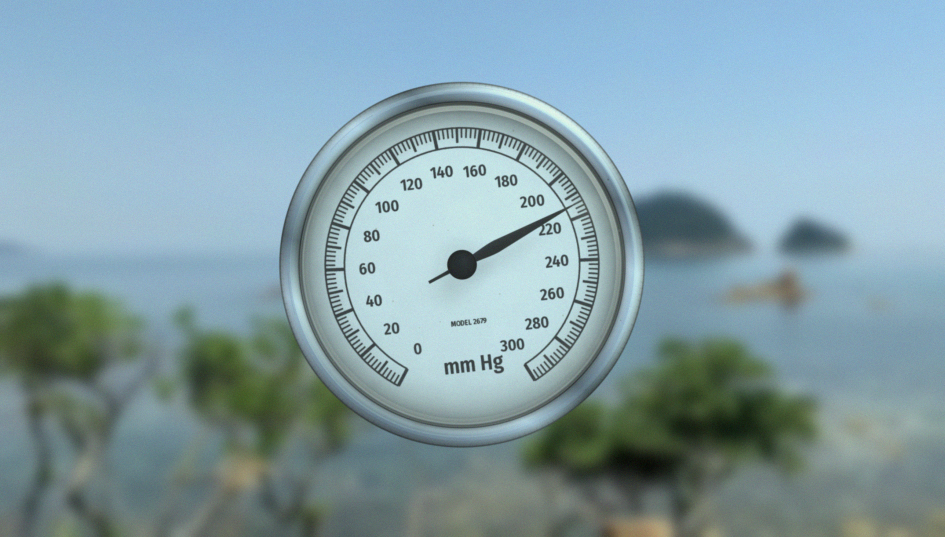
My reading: 214,mmHg
